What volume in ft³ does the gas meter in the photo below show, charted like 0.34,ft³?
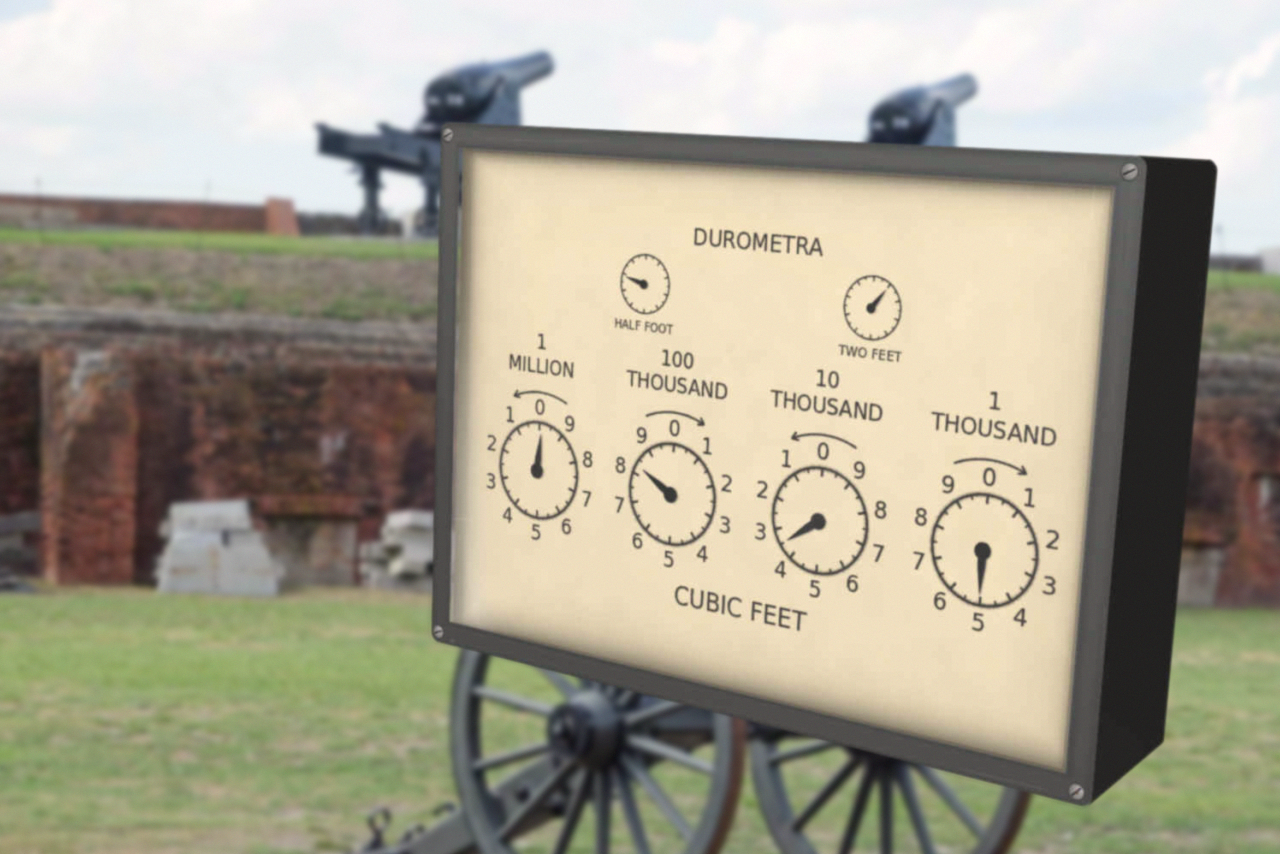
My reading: 983500,ft³
